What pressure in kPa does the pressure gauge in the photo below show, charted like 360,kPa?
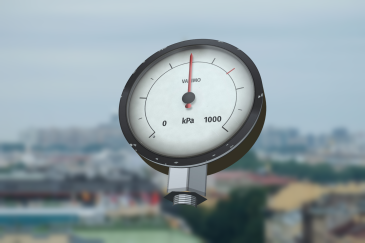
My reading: 500,kPa
